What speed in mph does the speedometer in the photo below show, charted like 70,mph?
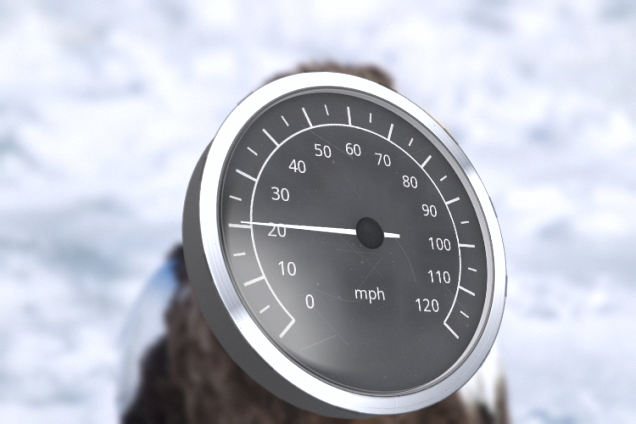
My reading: 20,mph
